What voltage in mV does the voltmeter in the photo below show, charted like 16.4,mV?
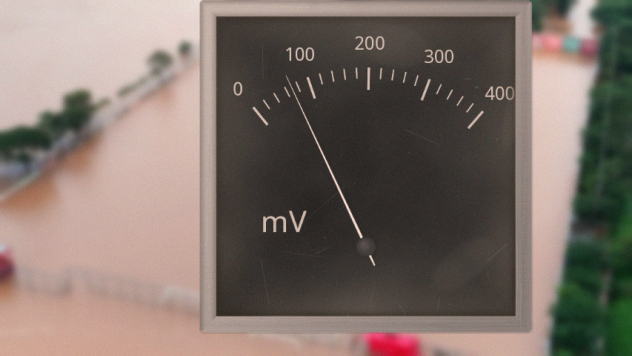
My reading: 70,mV
